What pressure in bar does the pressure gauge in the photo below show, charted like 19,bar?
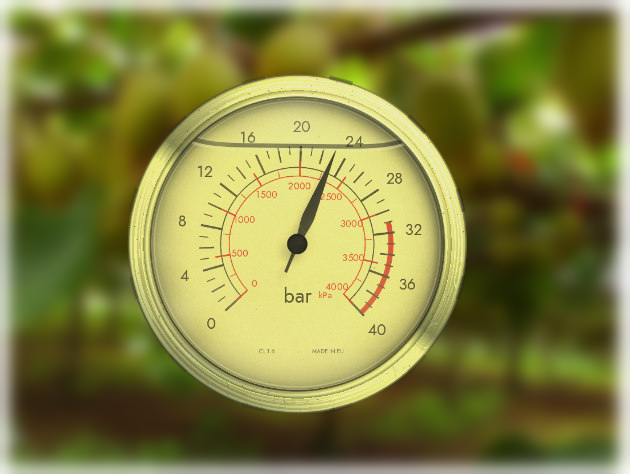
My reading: 23,bar
